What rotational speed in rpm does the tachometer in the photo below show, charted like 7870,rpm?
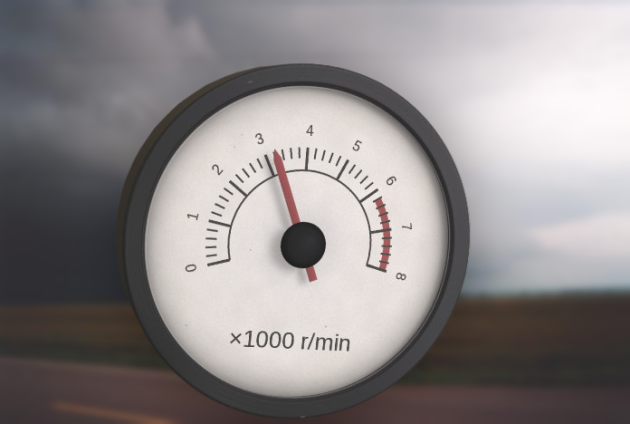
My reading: 3200,rpm
